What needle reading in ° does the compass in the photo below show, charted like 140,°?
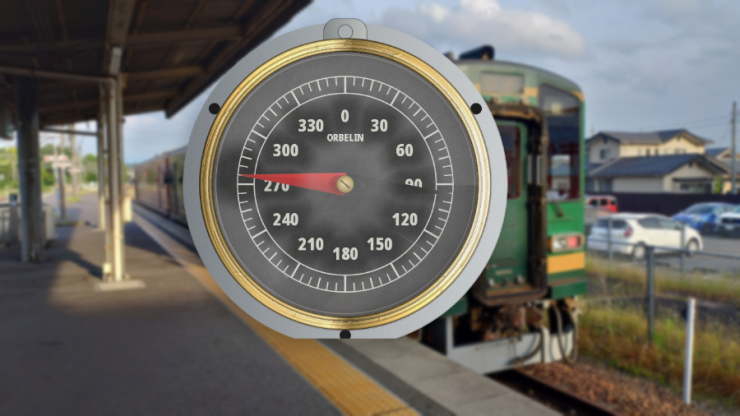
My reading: 275,°
